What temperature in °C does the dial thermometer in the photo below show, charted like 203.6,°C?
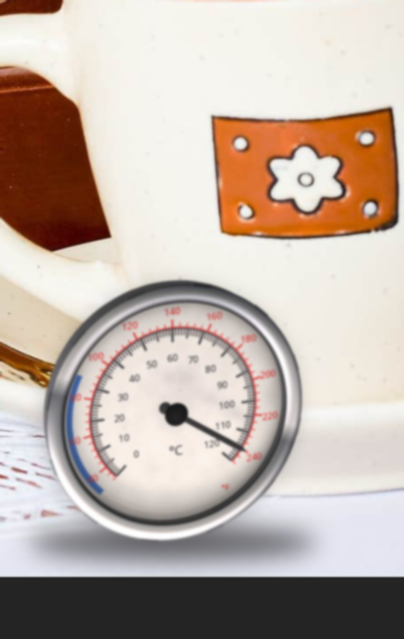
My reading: 115,°C
